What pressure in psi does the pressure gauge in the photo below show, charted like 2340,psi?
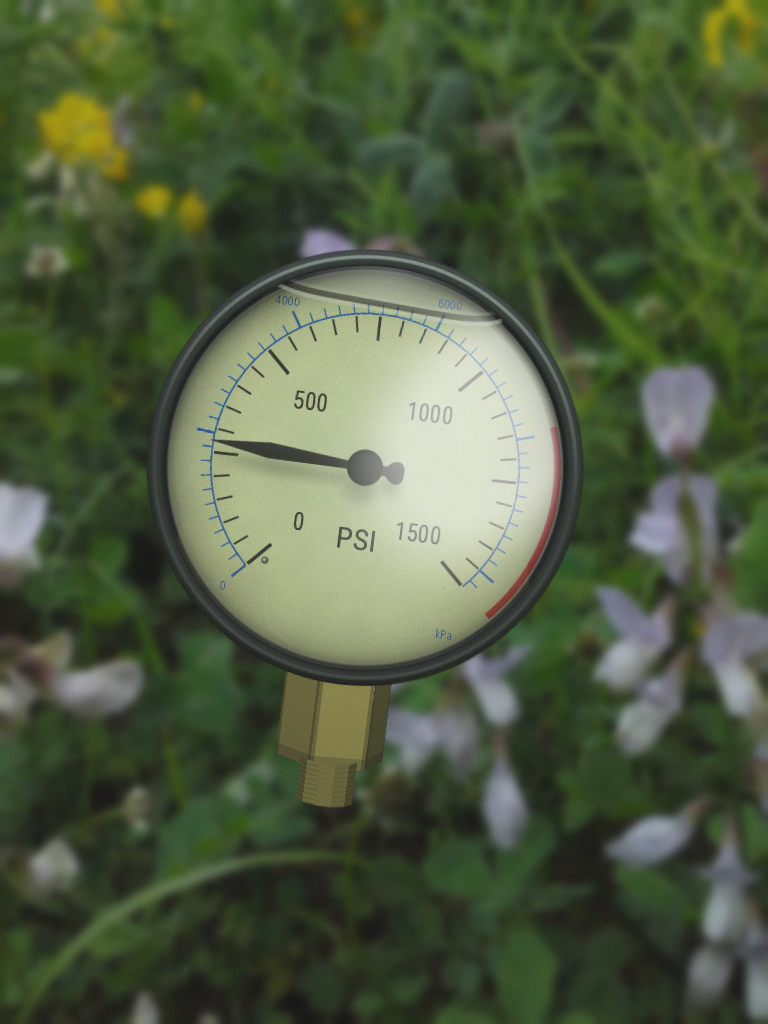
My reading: 275,psi
